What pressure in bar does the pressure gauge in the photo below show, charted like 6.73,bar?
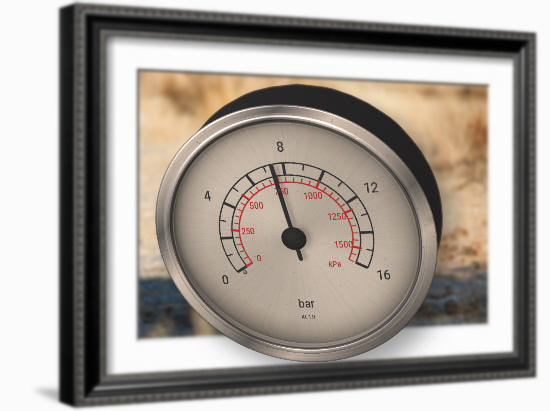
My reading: 7.5,bar
